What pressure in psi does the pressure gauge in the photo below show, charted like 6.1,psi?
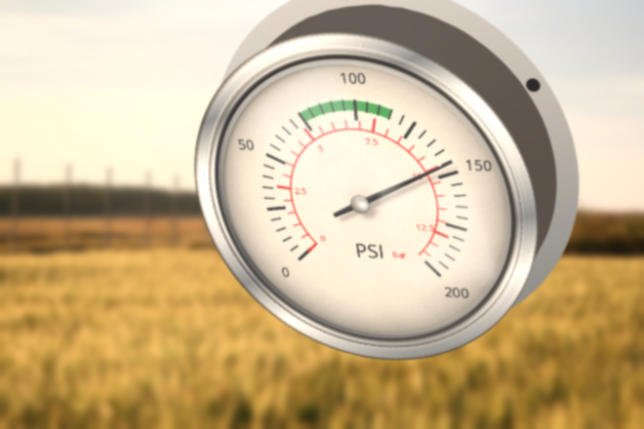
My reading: 145,psi
